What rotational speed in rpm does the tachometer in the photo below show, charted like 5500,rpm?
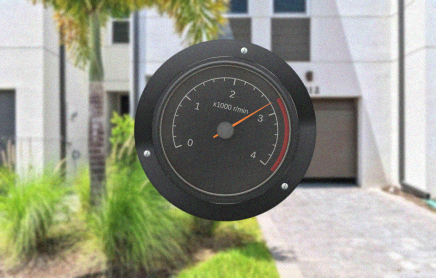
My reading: 2800,rpm
